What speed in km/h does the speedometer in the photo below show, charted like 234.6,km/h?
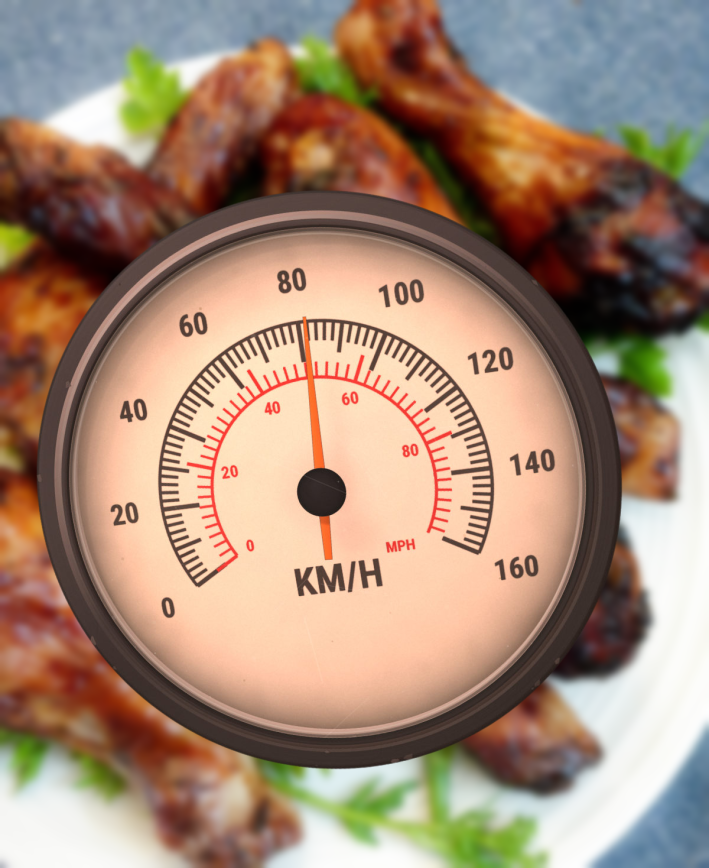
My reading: 82,km/h
